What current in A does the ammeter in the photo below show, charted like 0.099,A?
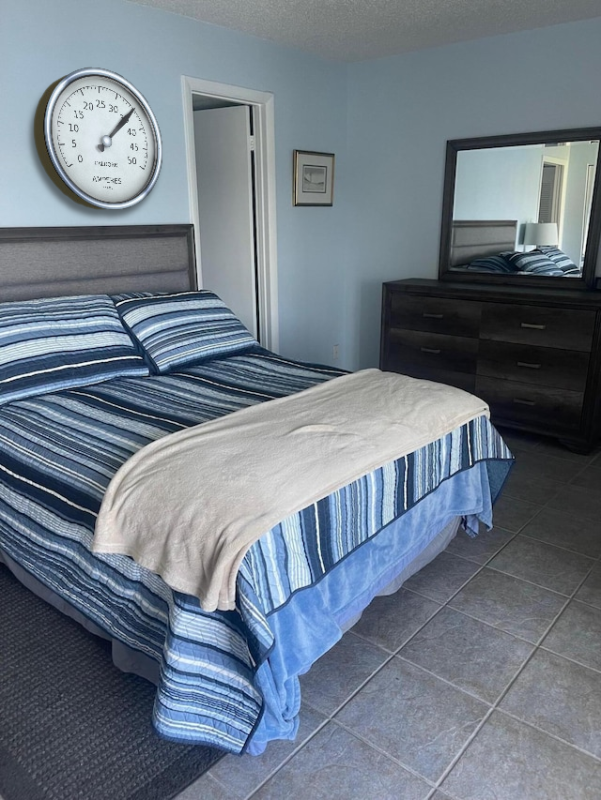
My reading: 35,A
